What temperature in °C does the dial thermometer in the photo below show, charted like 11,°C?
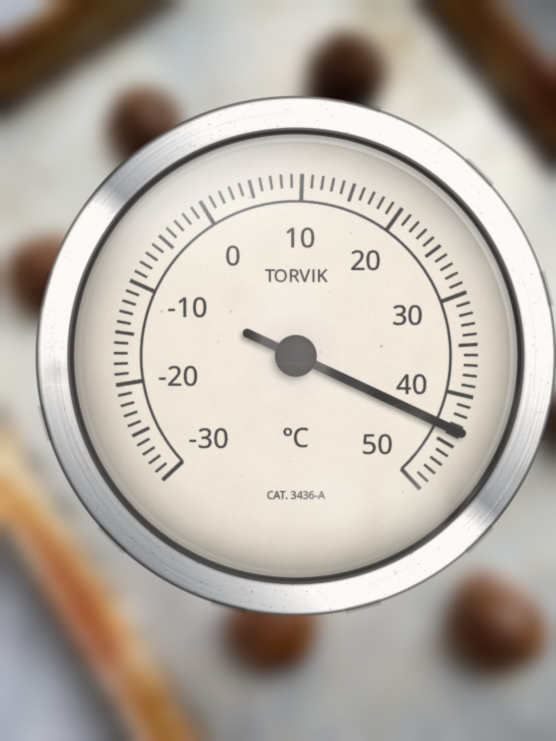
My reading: 43.5,°C
